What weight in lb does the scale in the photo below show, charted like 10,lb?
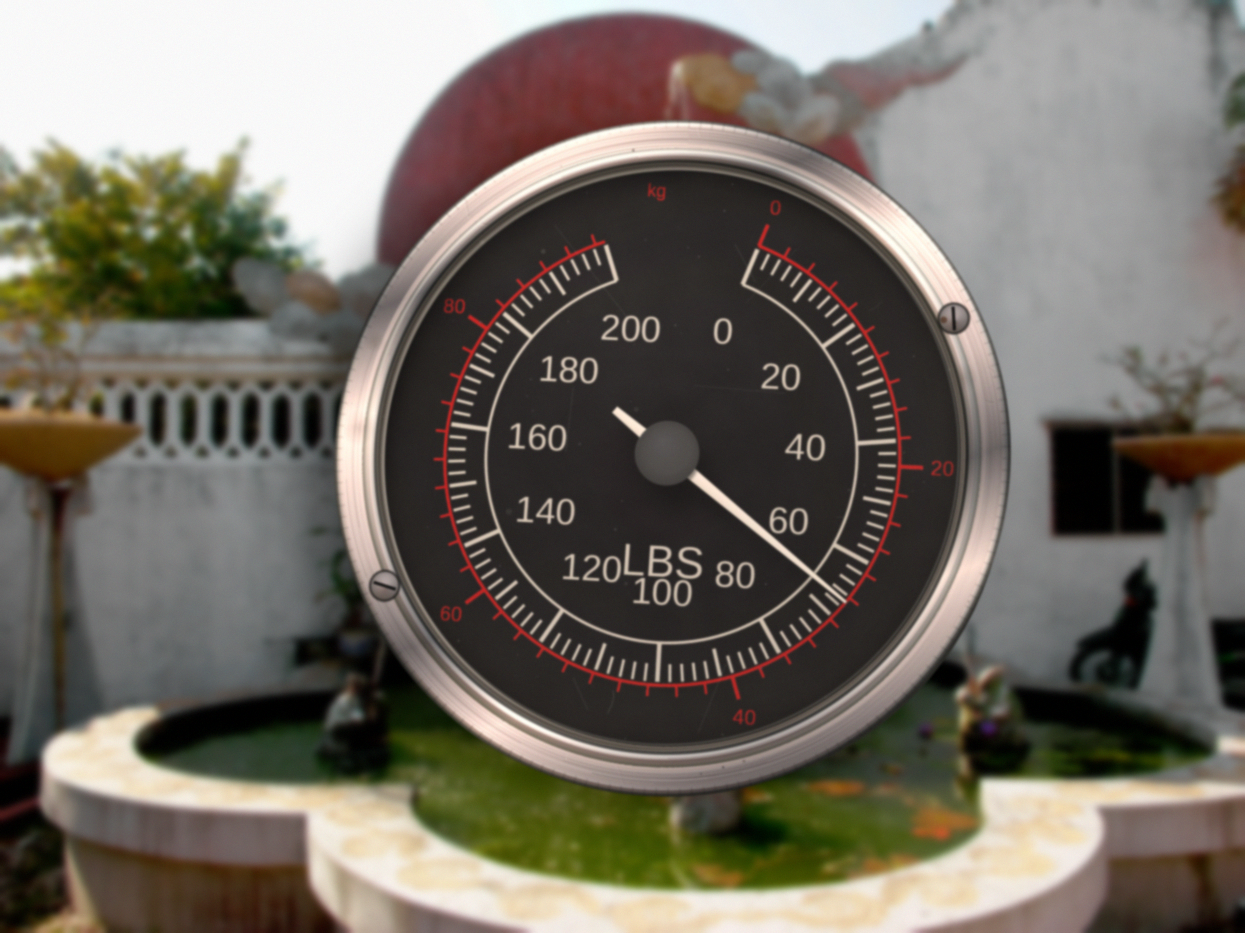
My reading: 67,lb
